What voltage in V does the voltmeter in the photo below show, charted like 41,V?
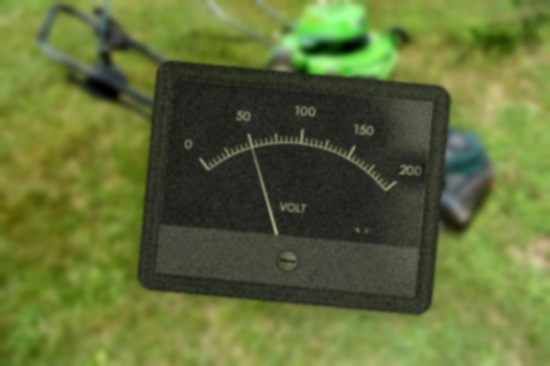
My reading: 50,V
